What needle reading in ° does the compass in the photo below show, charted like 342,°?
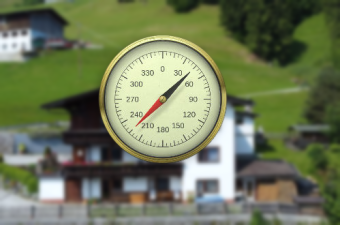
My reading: 225,°
